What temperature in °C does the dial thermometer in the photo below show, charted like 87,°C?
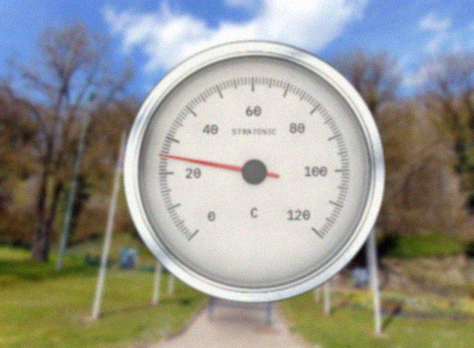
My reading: 25,°C
